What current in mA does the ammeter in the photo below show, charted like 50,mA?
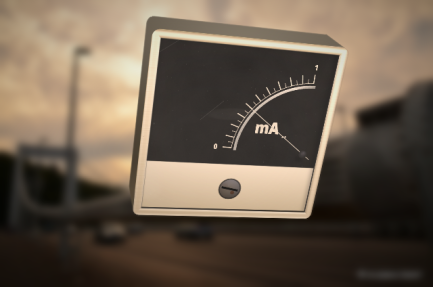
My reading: 0.4,mA
